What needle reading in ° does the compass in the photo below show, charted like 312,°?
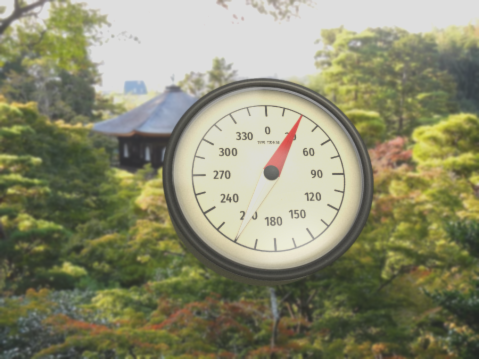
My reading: 30,°
